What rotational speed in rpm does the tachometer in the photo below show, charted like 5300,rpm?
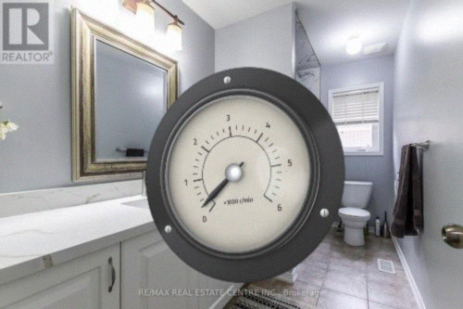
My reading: 200,rpm
